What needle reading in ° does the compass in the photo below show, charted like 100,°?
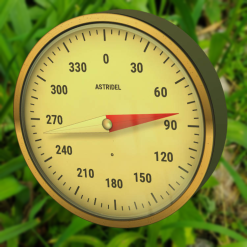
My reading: 80,°
